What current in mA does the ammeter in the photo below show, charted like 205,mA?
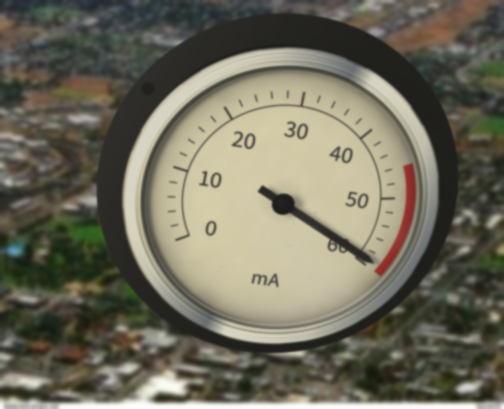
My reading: 59,mA
